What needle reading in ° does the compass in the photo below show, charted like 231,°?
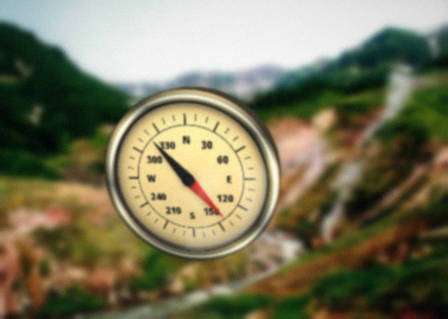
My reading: 140,°
